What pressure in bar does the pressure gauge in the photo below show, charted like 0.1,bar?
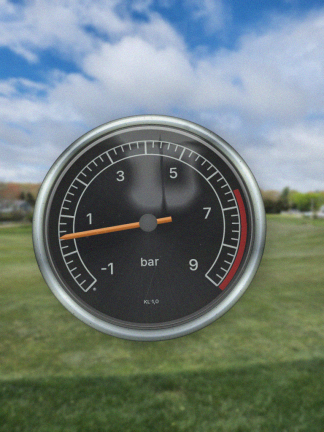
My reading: 0.4,bar
